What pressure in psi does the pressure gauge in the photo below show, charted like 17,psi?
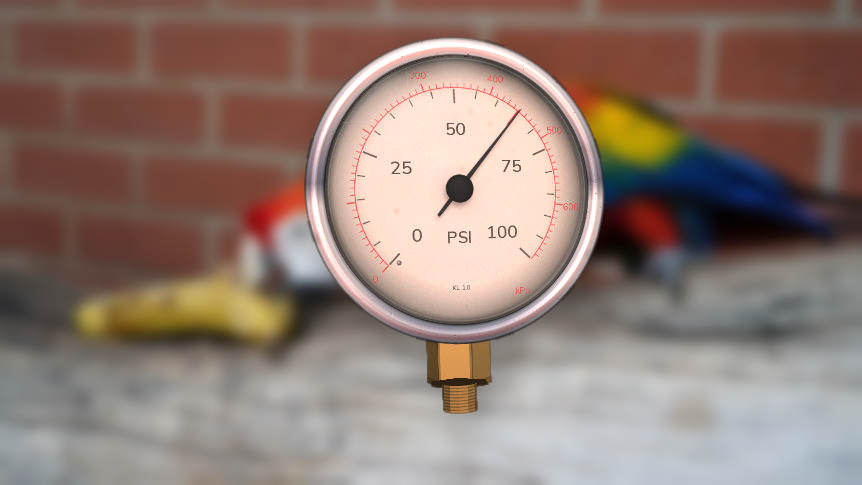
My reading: 65,psi
